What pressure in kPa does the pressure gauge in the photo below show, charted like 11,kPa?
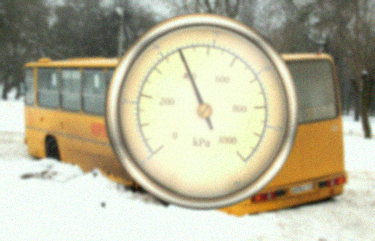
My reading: 400,kPa
